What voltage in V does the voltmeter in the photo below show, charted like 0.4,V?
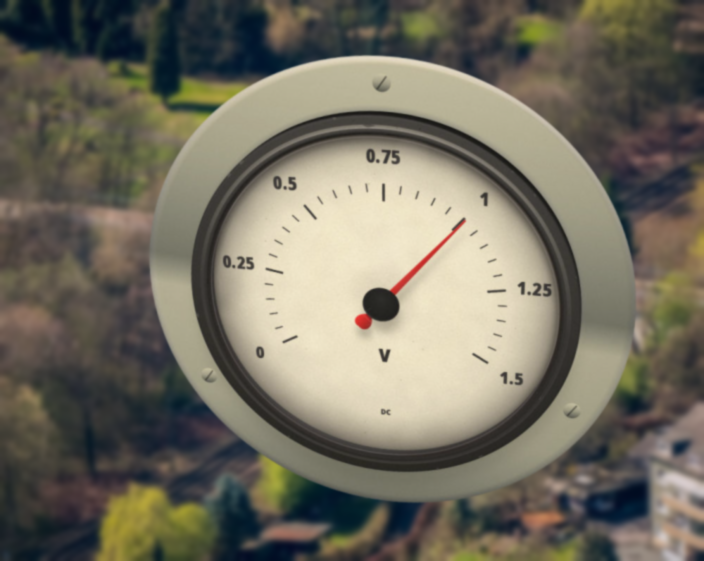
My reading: 1,V
